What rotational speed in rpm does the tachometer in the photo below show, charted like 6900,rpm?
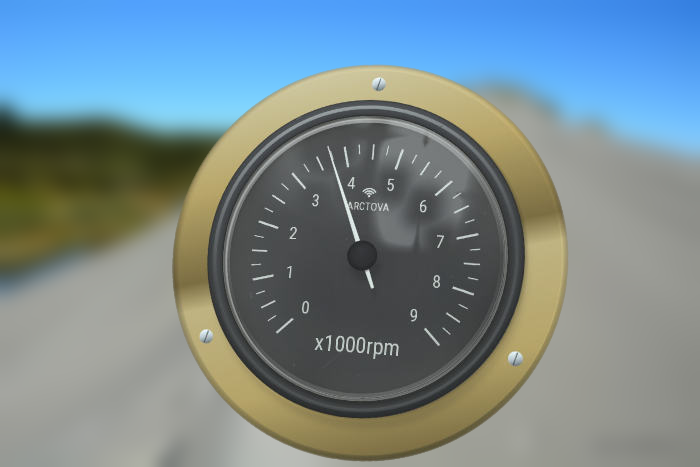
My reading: 3750,rpm
